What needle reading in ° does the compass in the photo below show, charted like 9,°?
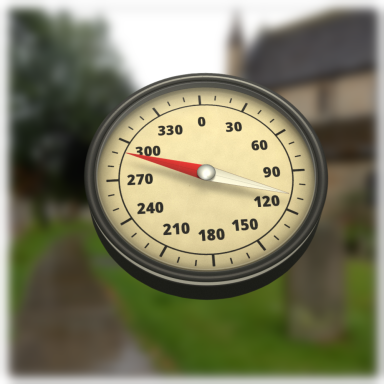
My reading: 290,°
